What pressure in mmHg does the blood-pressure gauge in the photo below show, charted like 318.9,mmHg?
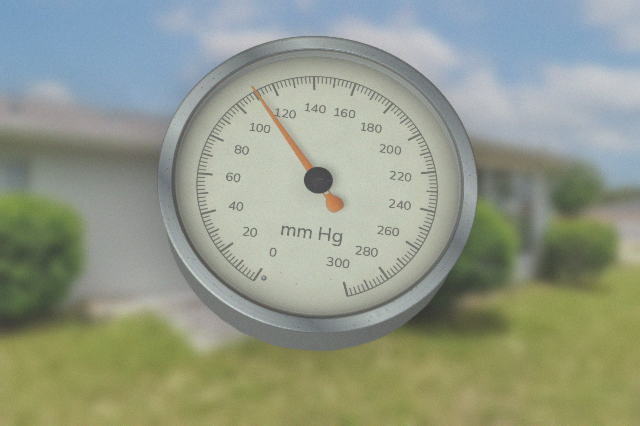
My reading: 110,mmHg
